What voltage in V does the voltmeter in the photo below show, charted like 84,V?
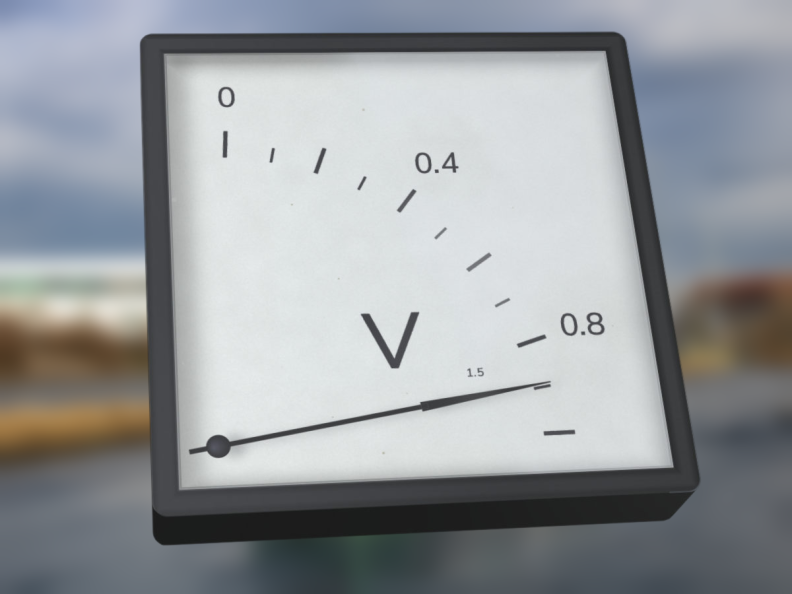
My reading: 0.9,V
